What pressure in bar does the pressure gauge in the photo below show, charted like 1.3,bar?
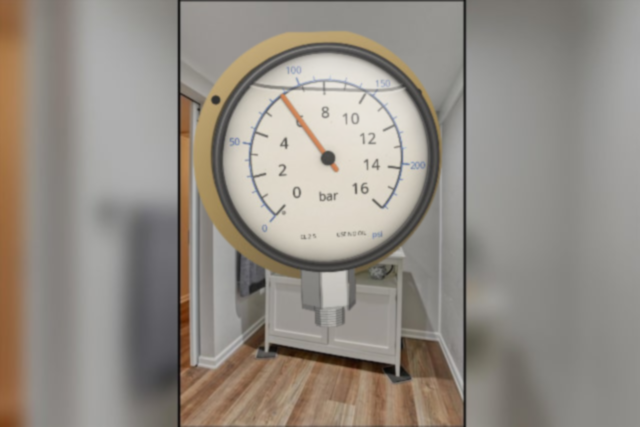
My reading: 6,bar
